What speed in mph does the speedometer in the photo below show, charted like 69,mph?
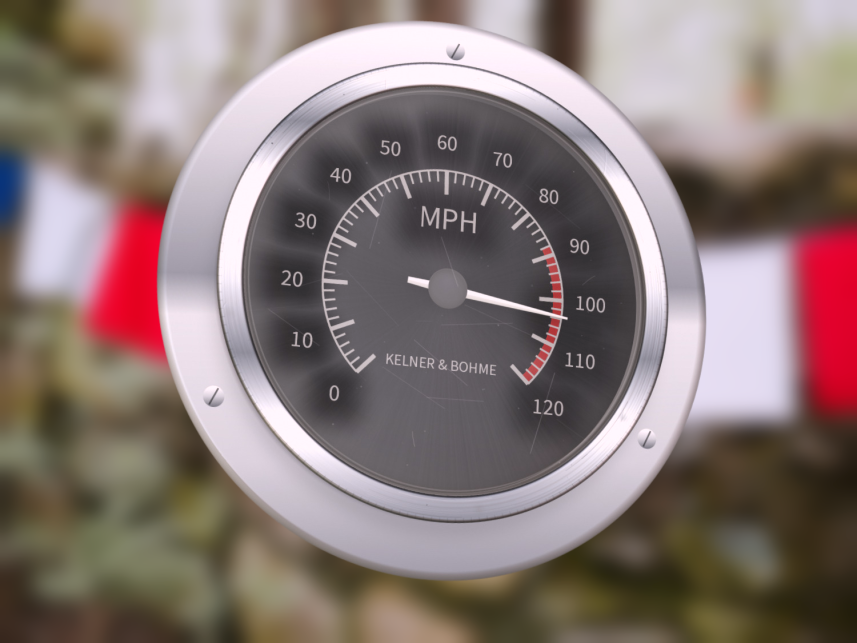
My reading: 104,mph
